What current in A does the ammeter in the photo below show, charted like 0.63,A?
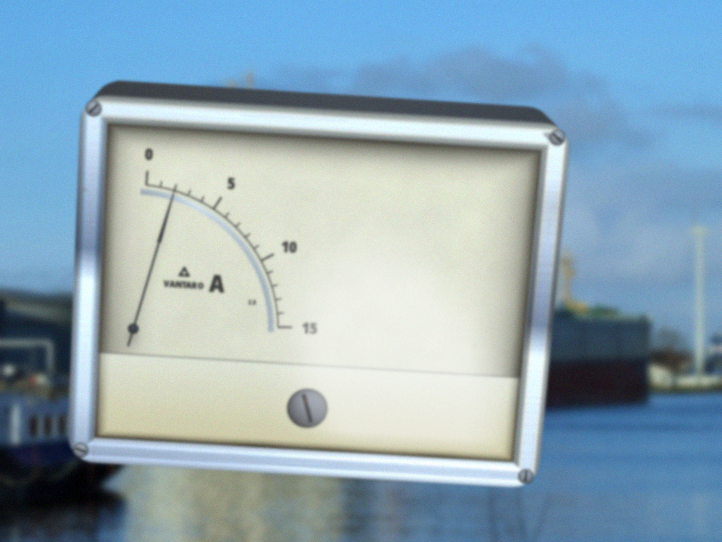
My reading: 2,A
